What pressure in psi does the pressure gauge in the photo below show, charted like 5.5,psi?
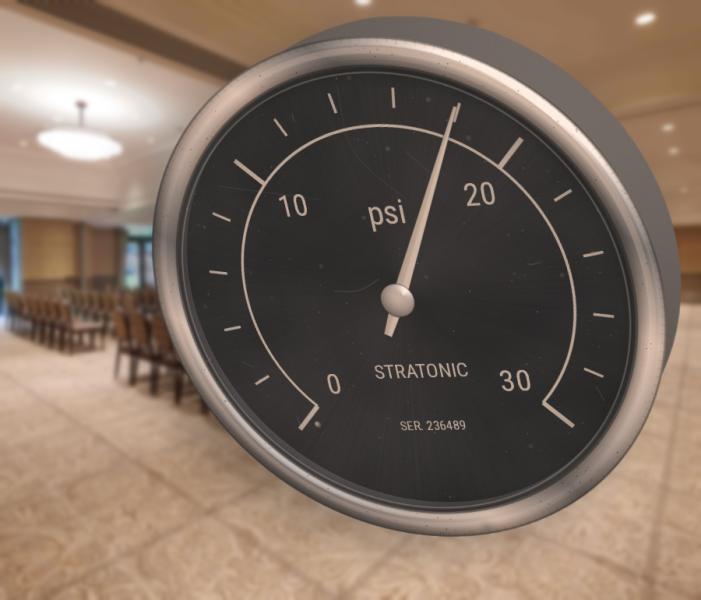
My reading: 18,psi
